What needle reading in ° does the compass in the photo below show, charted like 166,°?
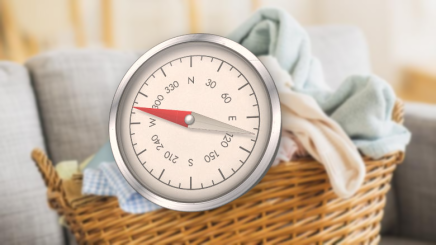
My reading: 285,°
